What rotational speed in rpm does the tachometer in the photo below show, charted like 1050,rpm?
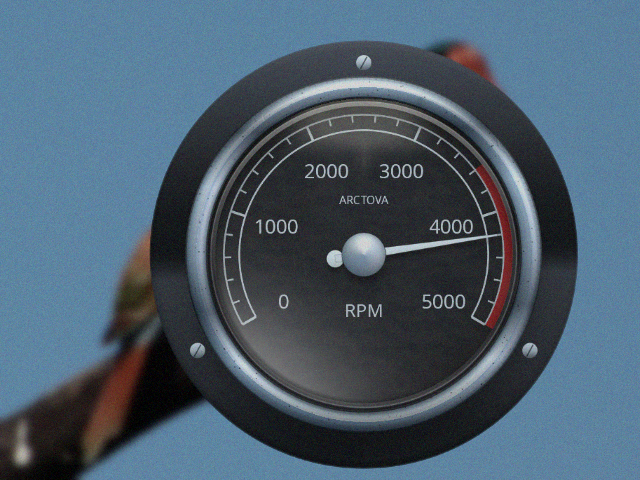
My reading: 4200,rpm
